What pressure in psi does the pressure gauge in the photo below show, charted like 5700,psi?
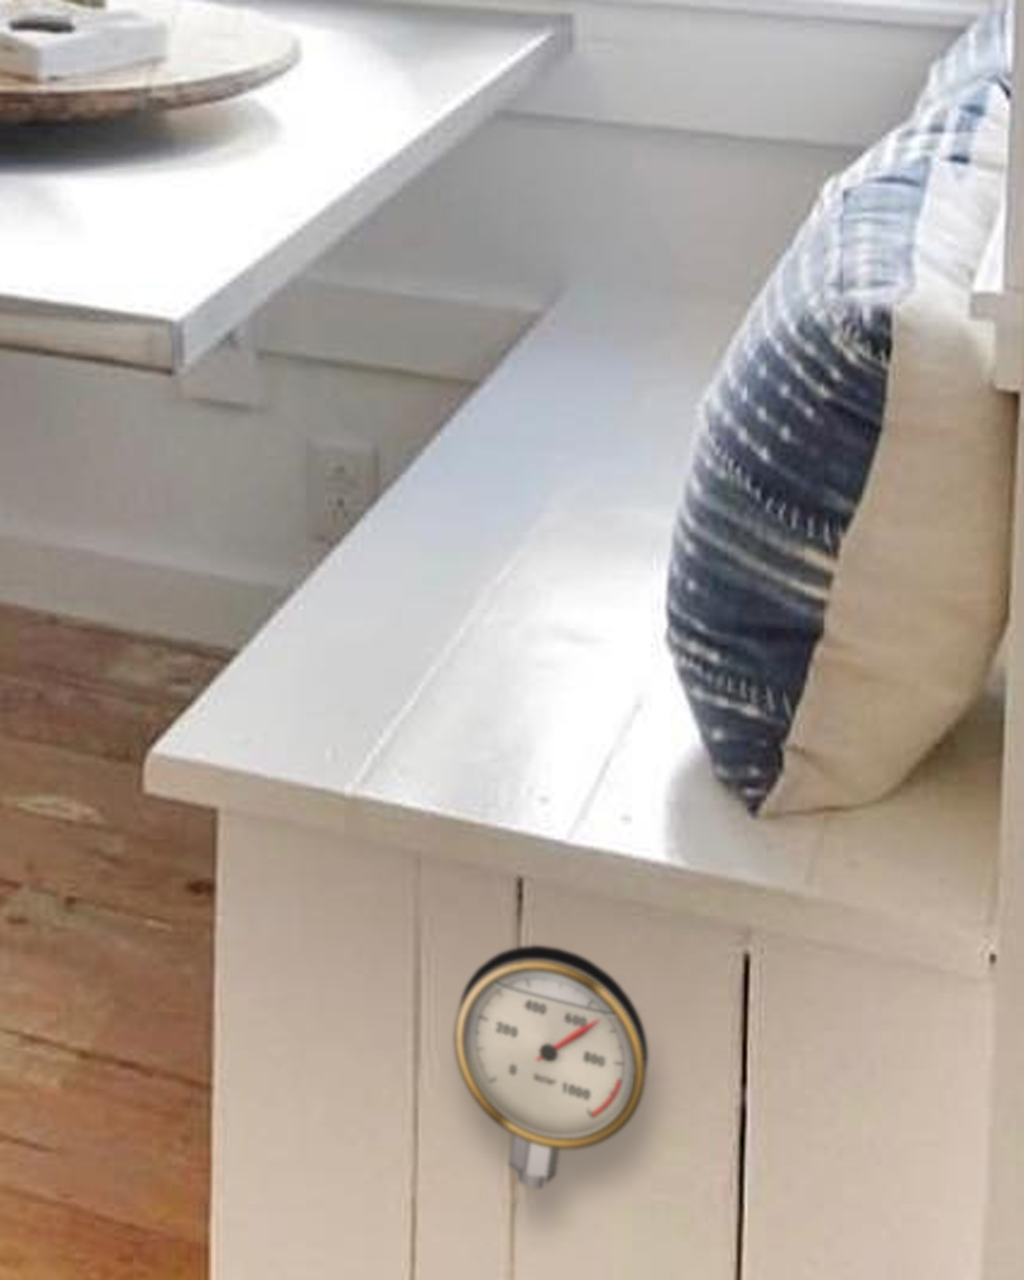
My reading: 650,psi
